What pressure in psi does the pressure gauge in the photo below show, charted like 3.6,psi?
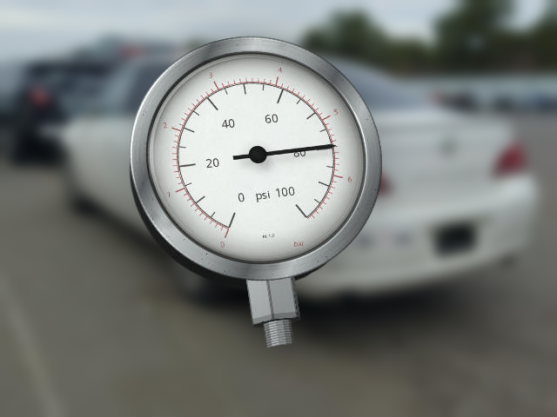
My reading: 80,psi
